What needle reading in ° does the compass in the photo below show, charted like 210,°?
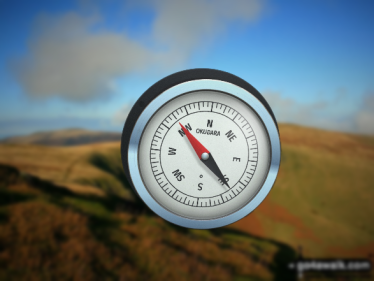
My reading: 315,°
